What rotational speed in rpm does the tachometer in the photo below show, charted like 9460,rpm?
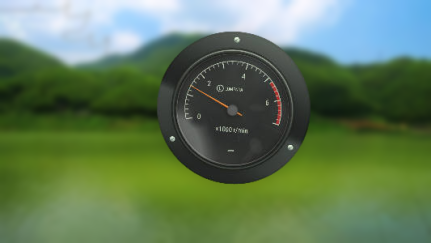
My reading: 1400,rpm
